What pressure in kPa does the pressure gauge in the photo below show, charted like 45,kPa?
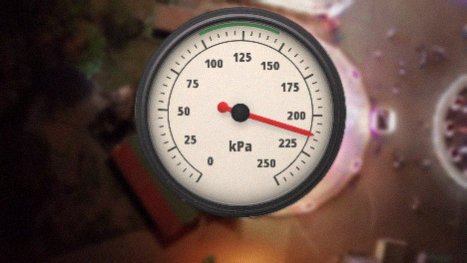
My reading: 212.5,kPa
